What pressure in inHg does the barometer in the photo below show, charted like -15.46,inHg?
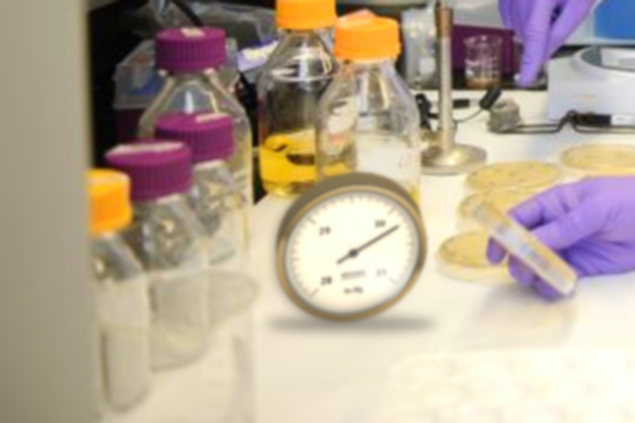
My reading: 30.2,inHg
